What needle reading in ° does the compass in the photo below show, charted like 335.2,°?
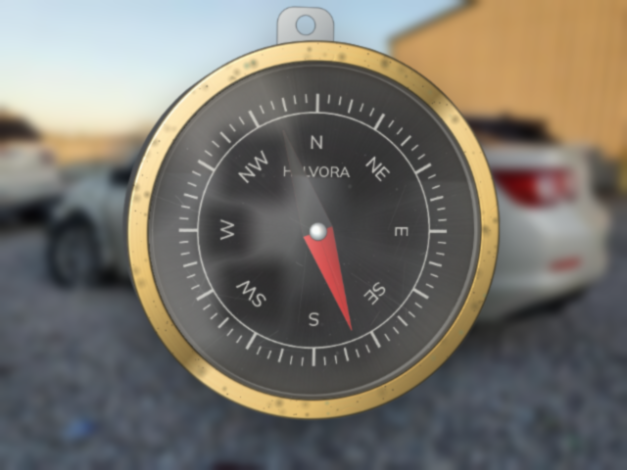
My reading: 160,°
